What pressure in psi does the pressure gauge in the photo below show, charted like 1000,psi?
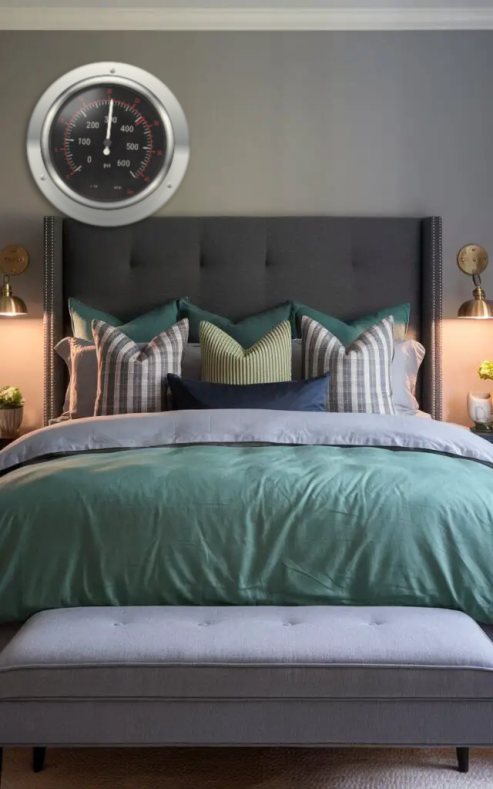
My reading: 300,psi
